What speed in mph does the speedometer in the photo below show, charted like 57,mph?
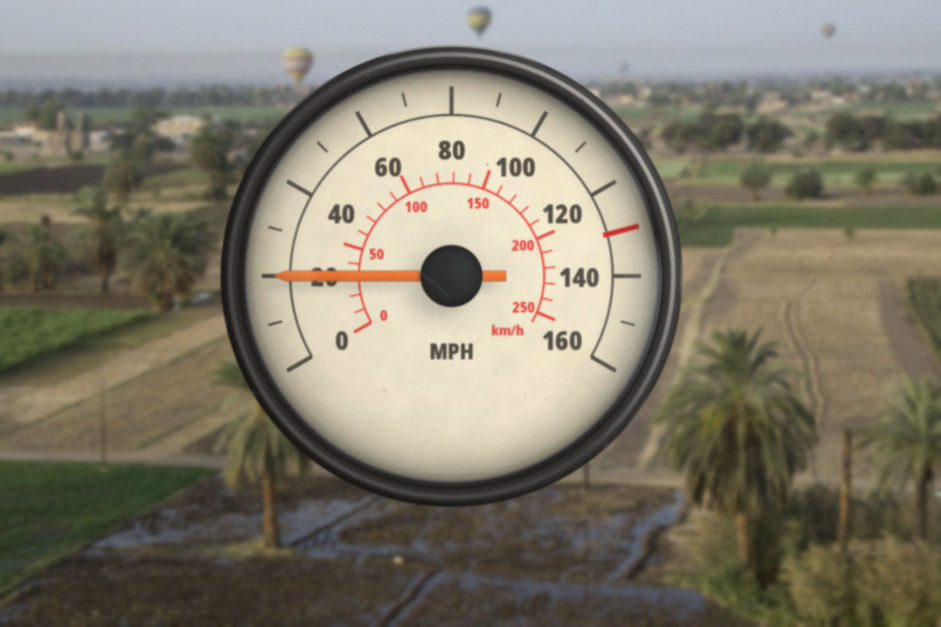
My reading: 20,mph
